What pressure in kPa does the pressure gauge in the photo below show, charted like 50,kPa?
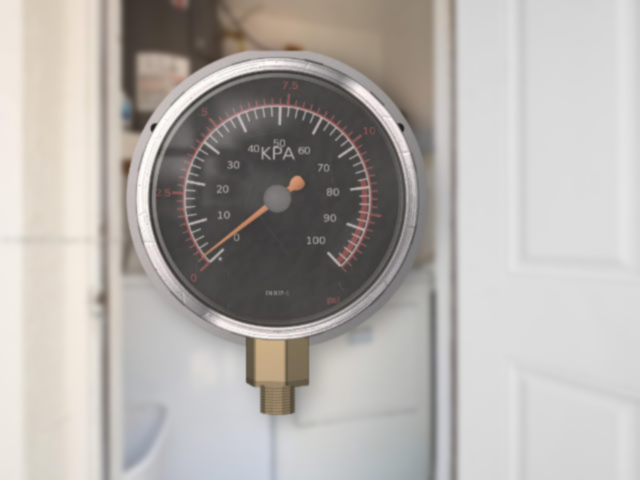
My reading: 2,kPa
